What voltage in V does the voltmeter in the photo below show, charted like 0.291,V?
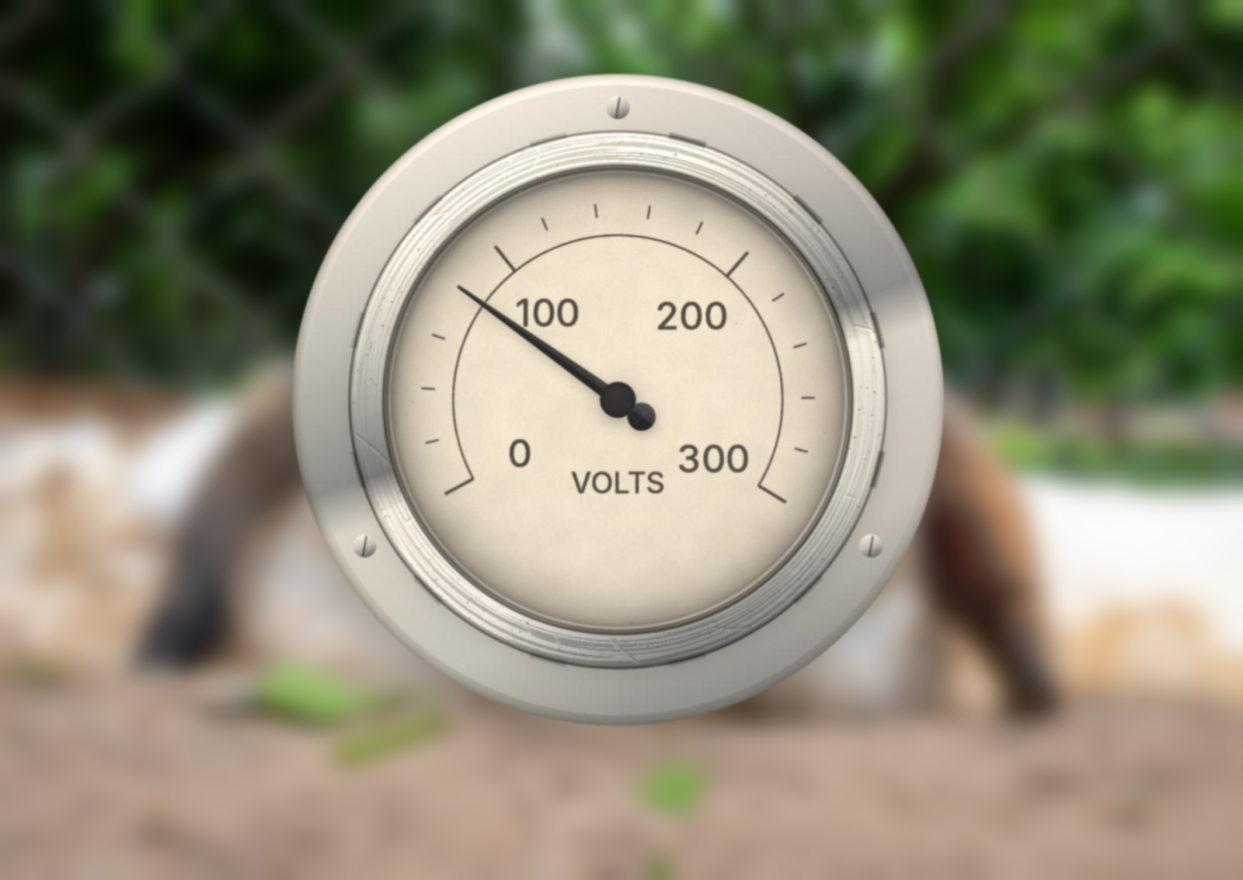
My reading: 80,V
